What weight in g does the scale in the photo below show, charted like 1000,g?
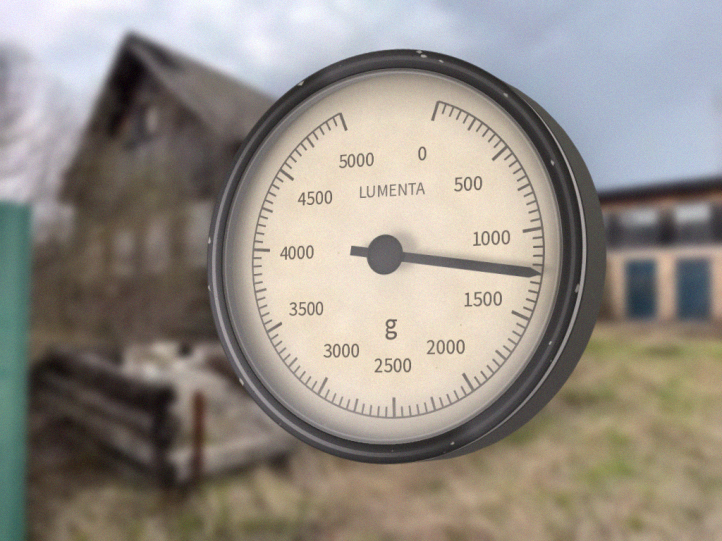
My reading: 1250,g
